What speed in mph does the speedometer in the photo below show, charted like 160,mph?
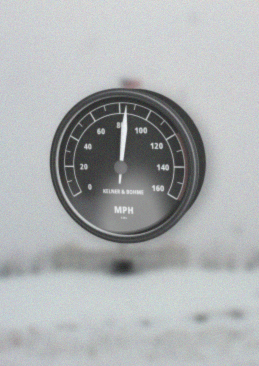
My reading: 85,mph
